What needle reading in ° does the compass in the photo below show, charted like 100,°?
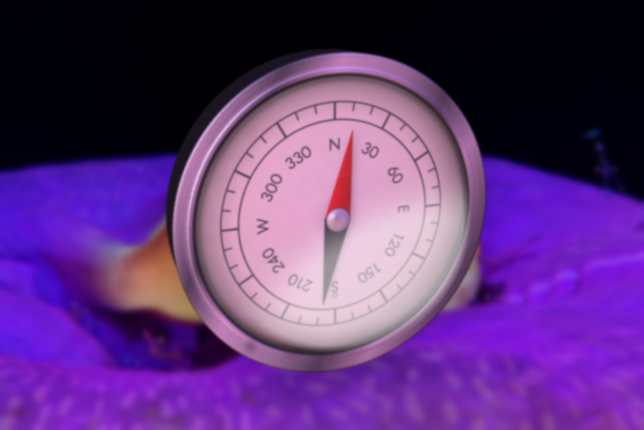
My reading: 10,°
